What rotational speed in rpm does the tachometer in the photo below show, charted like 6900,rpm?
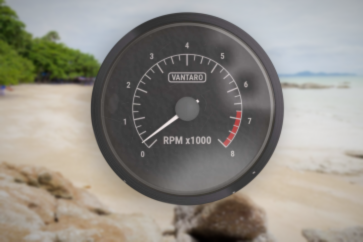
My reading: 250,rpm
